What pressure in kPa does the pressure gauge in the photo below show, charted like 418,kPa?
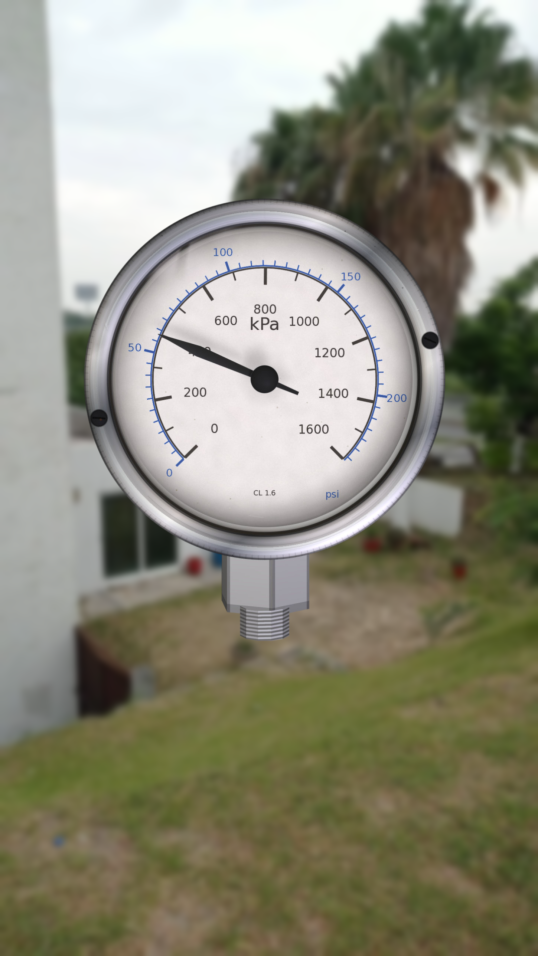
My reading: 400,kPa
